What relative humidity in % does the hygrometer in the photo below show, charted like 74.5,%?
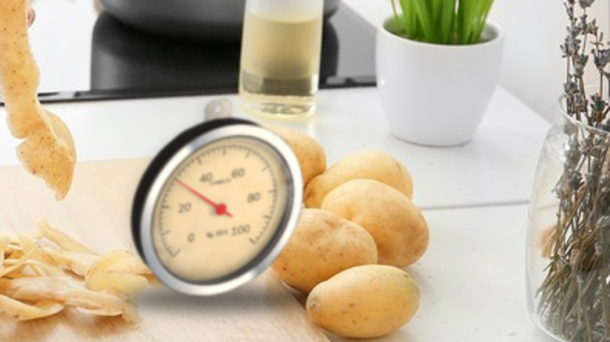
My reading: 30,%
